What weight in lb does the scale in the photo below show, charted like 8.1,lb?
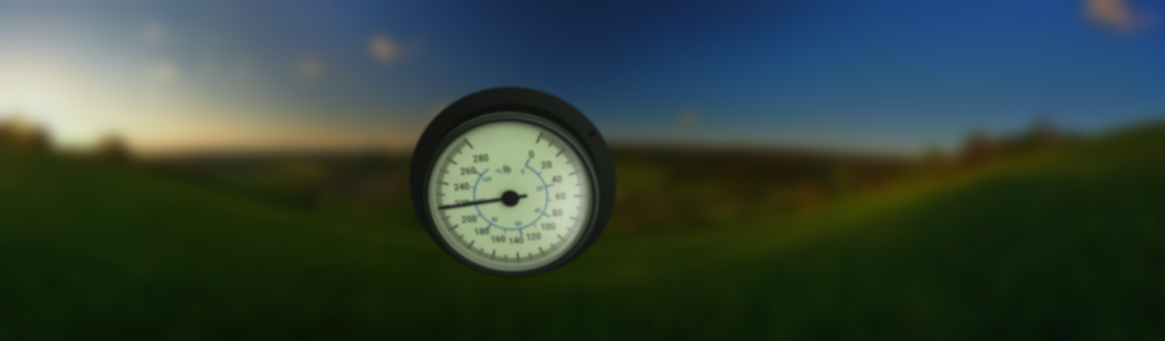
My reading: 220,lb
